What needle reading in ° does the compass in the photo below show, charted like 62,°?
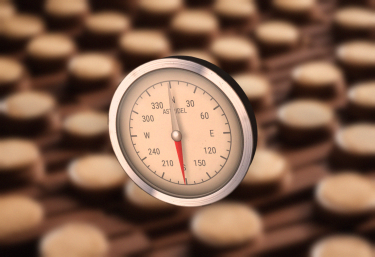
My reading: 180,°
